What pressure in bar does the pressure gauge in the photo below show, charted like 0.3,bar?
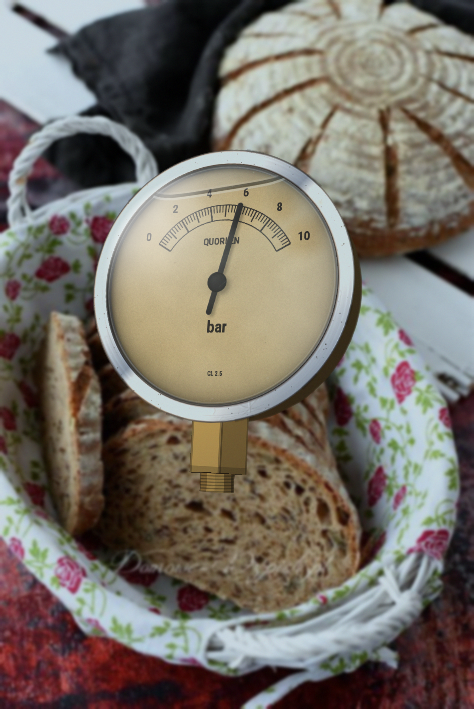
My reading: 6,bar
